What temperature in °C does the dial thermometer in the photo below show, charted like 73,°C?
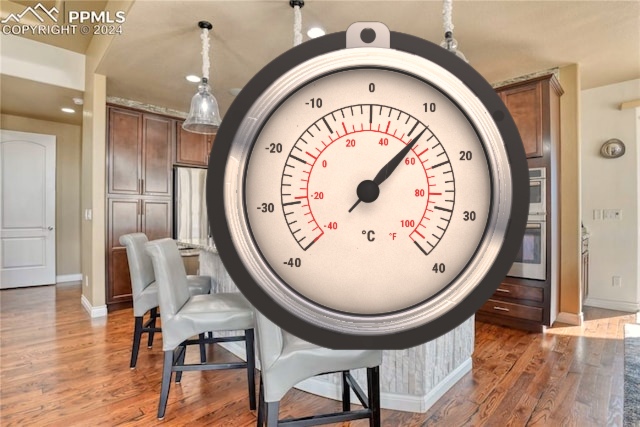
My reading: 12,°C
